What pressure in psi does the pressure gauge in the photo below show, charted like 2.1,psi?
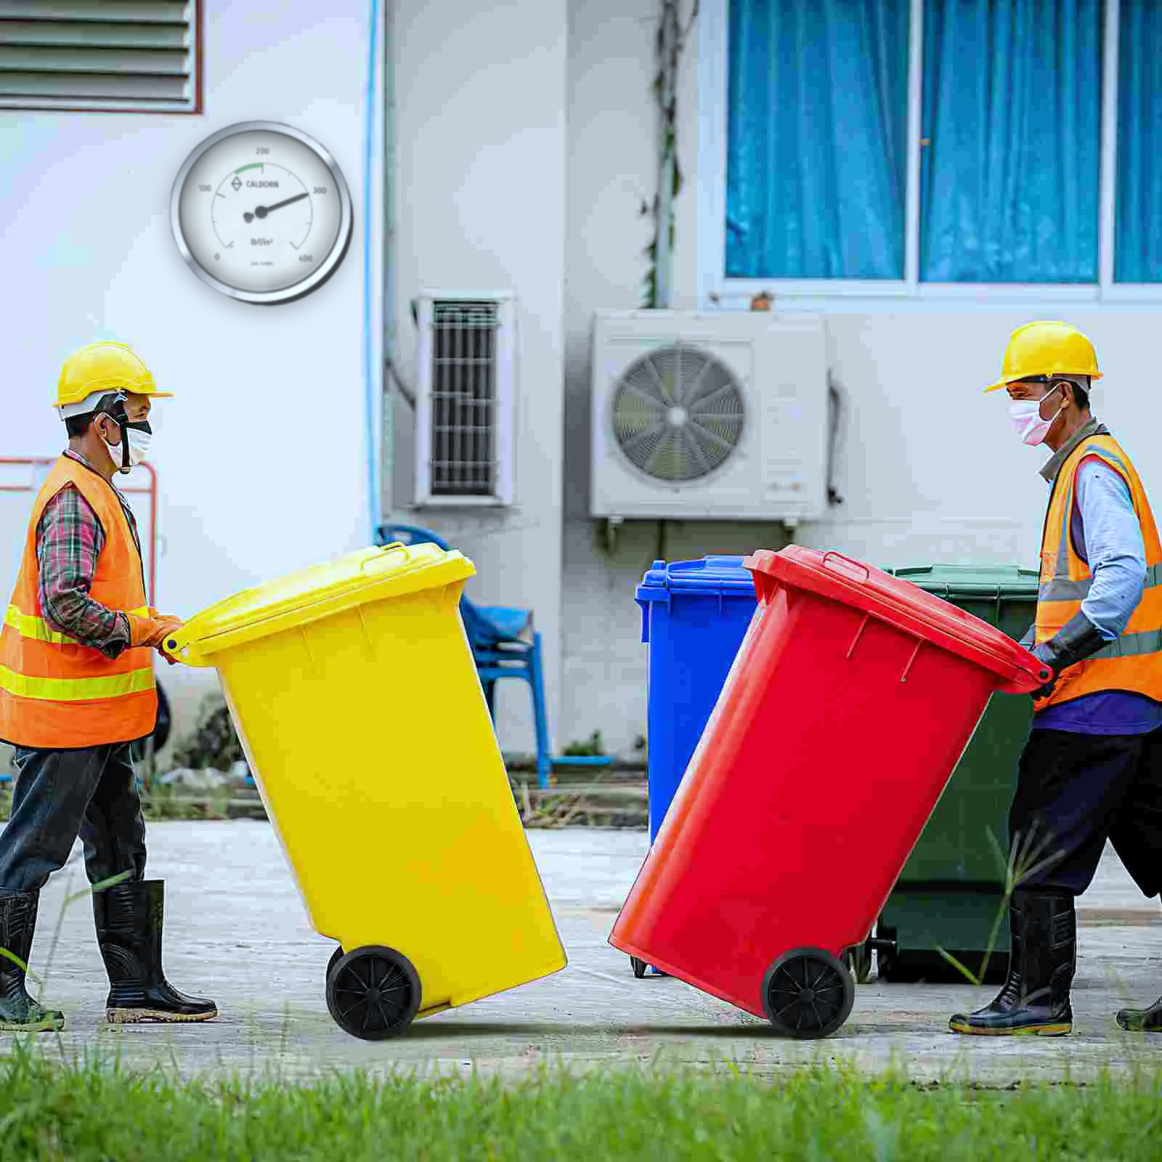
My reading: 300,psi
